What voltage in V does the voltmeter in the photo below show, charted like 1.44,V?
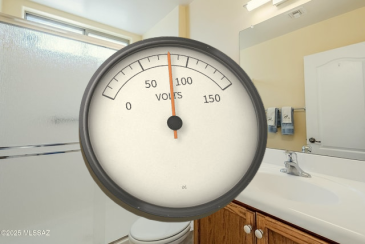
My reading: 80,V
